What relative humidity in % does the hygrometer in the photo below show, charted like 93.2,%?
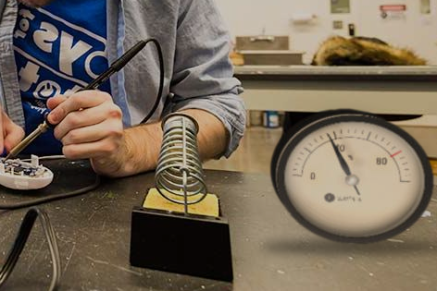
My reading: 36,%
